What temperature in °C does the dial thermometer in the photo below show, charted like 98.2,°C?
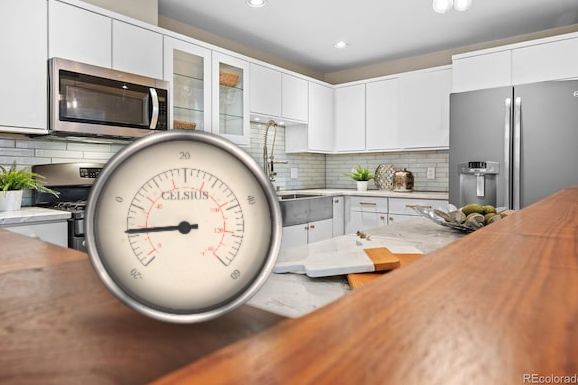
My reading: -8,°C
